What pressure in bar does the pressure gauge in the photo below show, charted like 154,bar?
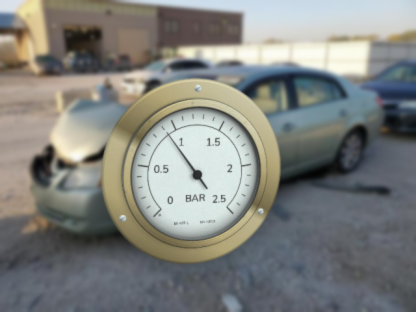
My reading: 0.9,bar
